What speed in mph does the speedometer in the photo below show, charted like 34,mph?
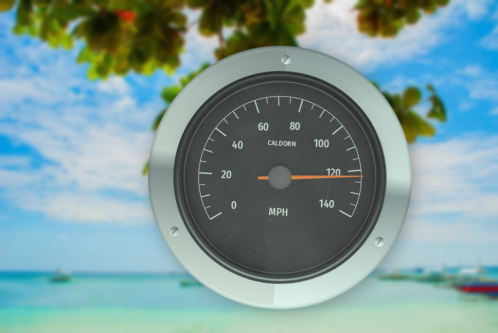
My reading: 122.5,mph
